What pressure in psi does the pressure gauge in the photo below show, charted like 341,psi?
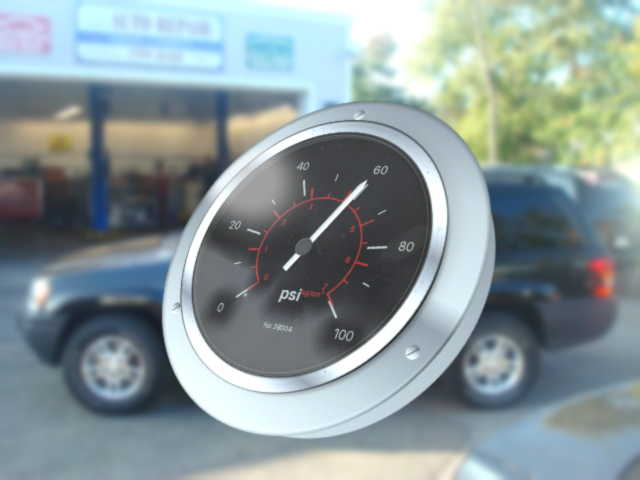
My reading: 60,psi
